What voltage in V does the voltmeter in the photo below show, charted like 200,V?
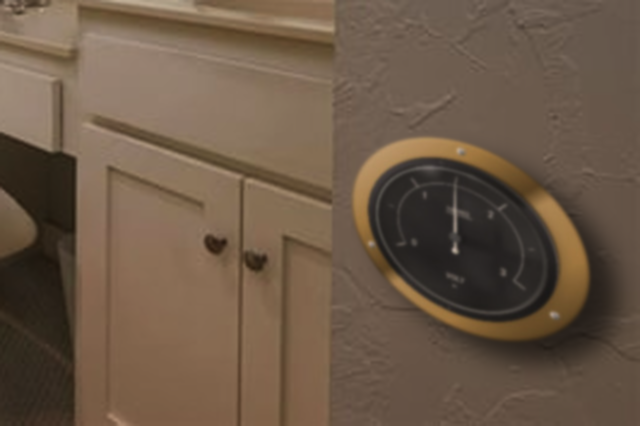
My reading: 1.5,V
